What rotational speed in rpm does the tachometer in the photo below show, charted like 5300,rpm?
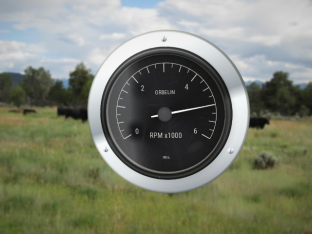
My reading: 5000,rpm
